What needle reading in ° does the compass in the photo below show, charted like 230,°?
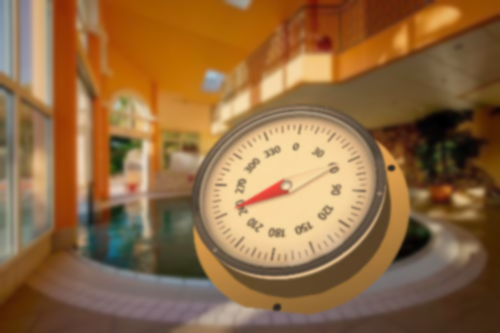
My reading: 240,°
